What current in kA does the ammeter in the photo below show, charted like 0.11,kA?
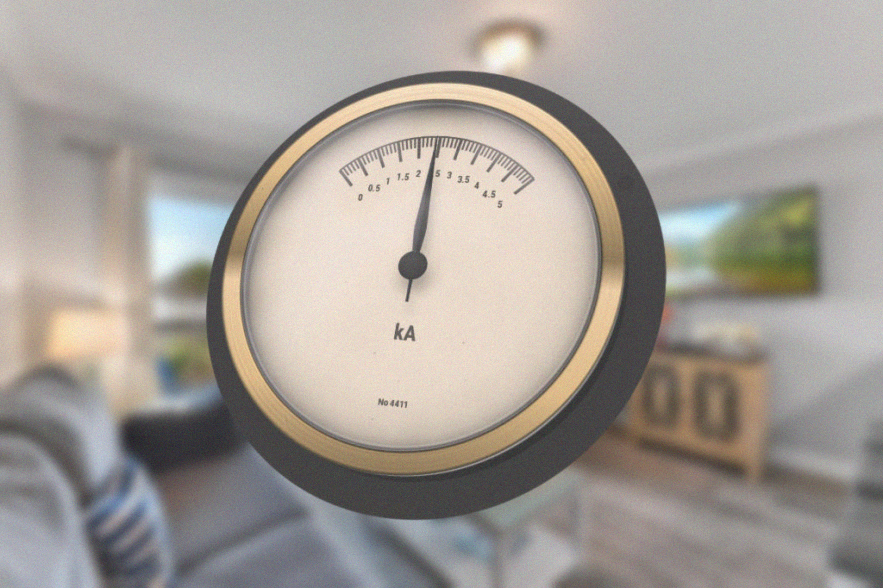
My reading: 2.5,kA
